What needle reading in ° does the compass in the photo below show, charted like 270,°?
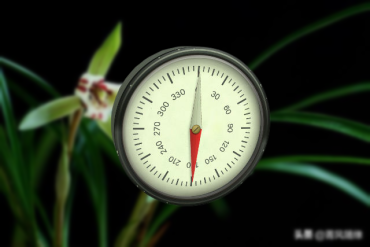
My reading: 180,°
